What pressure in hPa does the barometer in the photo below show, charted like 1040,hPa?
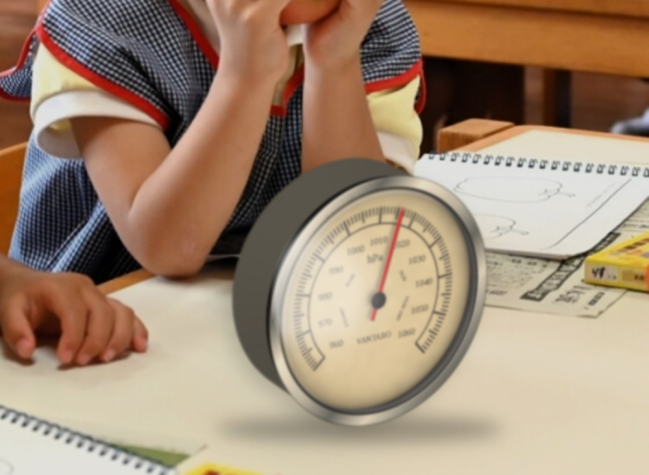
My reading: 1015,hPa
